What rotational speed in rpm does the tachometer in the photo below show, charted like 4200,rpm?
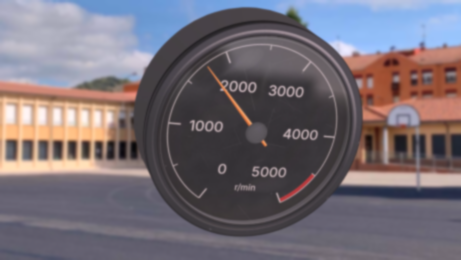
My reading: 1750,rpm
